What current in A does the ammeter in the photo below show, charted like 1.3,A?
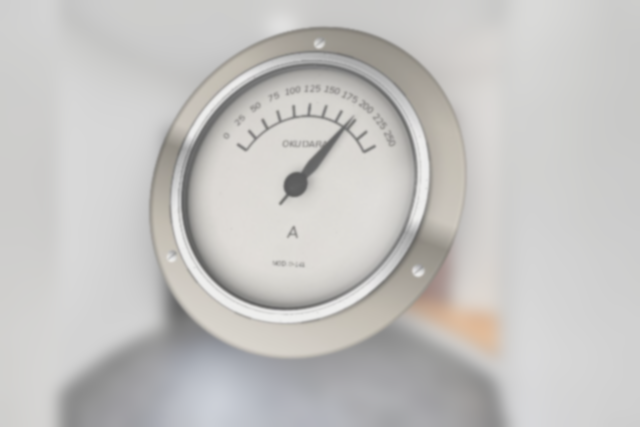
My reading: 200,A
